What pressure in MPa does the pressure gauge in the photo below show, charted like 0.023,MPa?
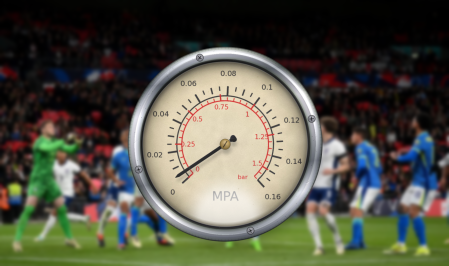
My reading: 0.005,MPa
